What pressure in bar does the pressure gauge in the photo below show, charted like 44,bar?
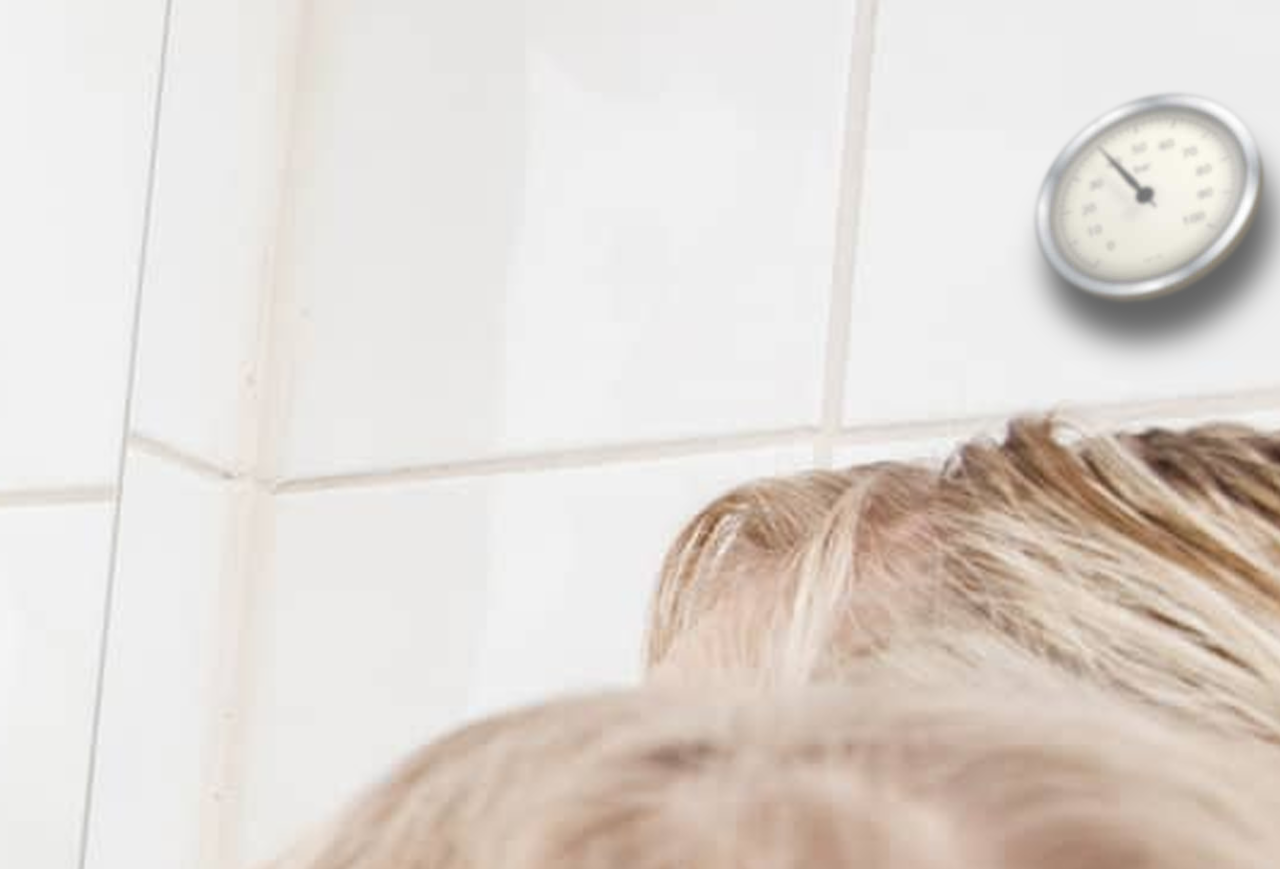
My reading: 40,bar
